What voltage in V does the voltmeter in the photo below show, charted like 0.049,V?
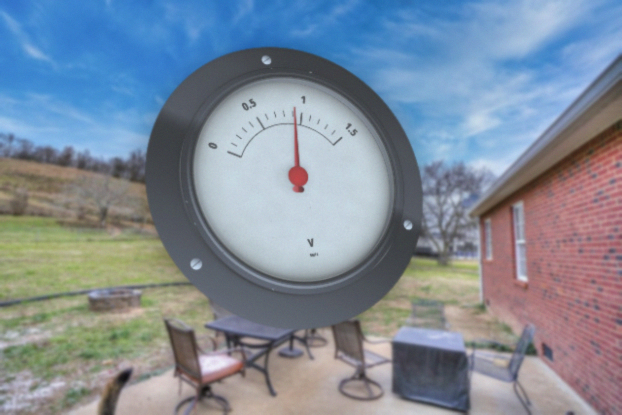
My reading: 0.9,V
